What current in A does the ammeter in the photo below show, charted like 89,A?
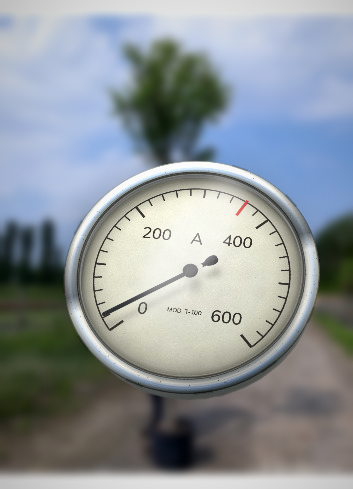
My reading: 20,A
